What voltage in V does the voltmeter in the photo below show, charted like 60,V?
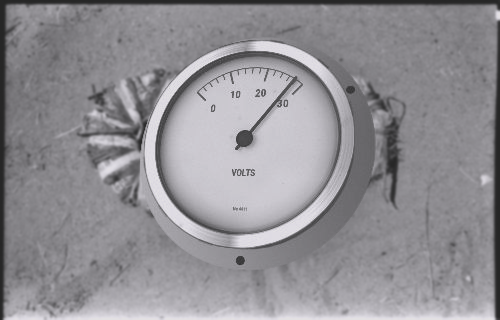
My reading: 28,V
